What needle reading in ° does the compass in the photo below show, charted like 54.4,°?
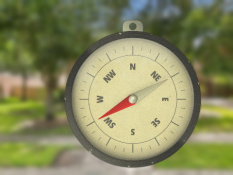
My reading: 240,°
